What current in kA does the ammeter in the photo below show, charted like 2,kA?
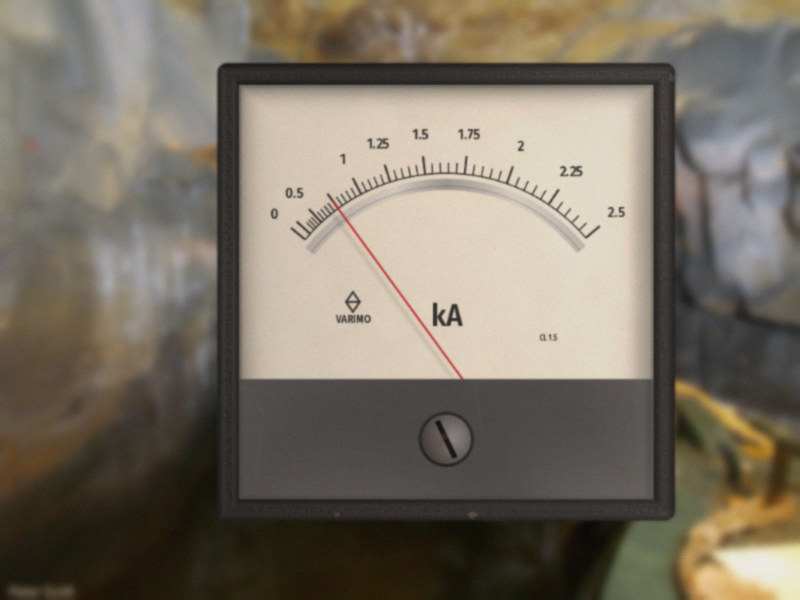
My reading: 0.75,kA
